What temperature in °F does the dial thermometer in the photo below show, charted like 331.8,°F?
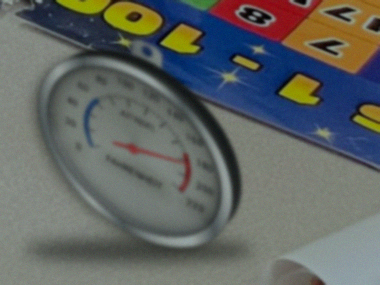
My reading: 180,°F
